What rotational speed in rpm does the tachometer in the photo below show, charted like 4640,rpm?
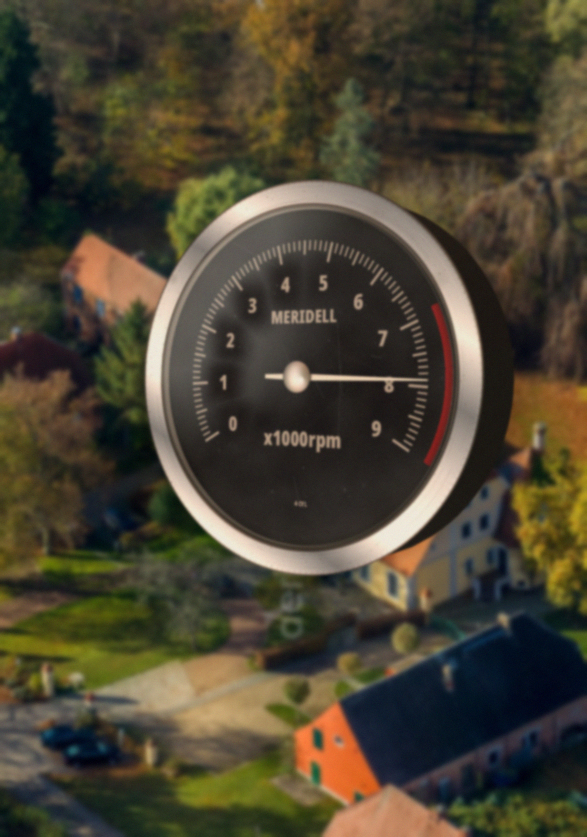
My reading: 7900,rpm
